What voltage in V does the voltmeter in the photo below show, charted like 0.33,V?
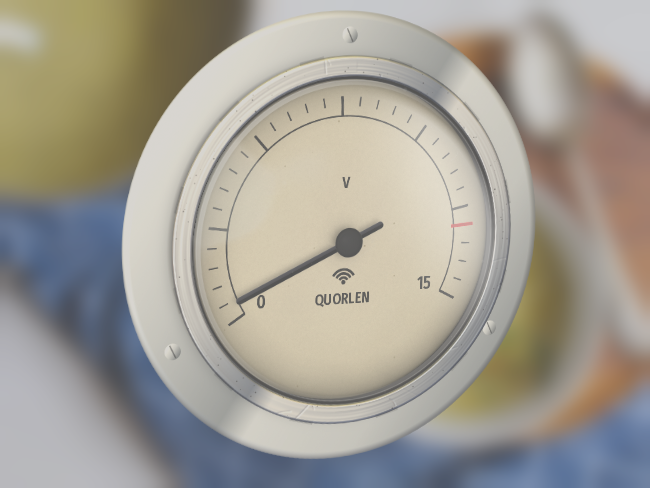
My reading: 0.5,V
